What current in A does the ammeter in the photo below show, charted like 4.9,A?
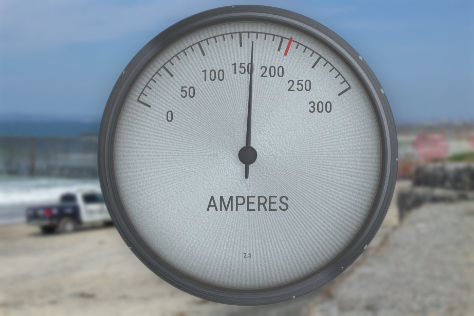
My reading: 165,A
